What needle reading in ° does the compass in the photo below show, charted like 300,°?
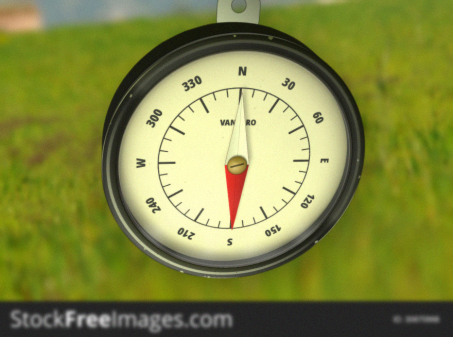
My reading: 180,°
